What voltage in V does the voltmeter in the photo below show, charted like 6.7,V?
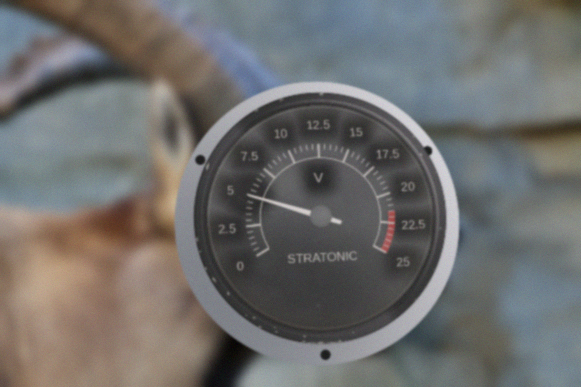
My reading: 5,V
